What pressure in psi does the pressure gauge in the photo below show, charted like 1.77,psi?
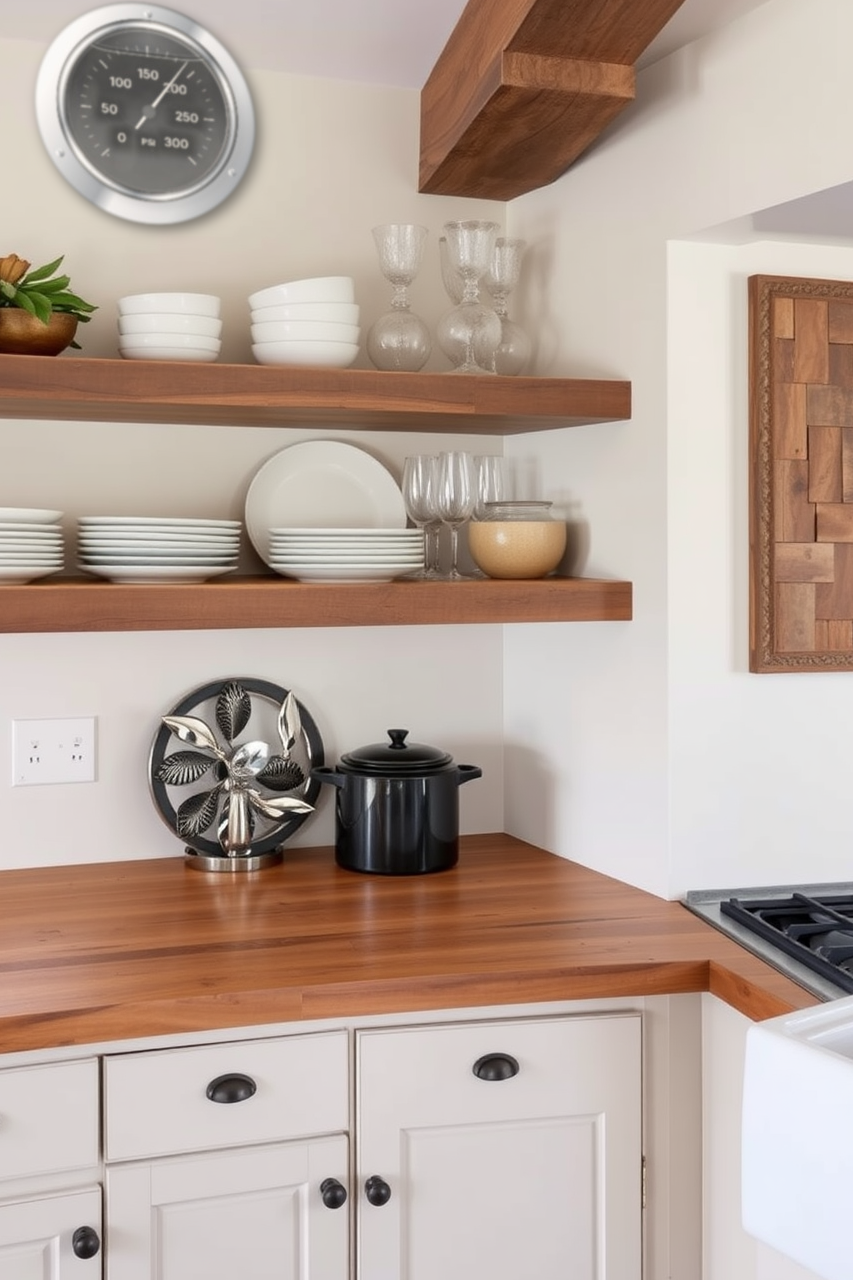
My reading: 190,psi
